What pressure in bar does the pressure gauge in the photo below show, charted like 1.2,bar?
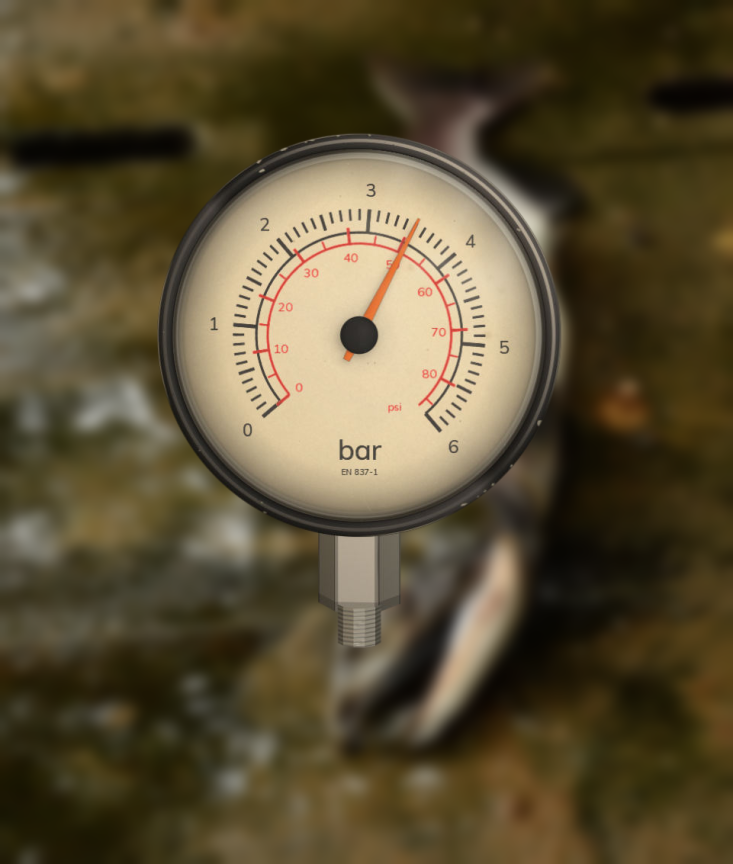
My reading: 3.5,bar
